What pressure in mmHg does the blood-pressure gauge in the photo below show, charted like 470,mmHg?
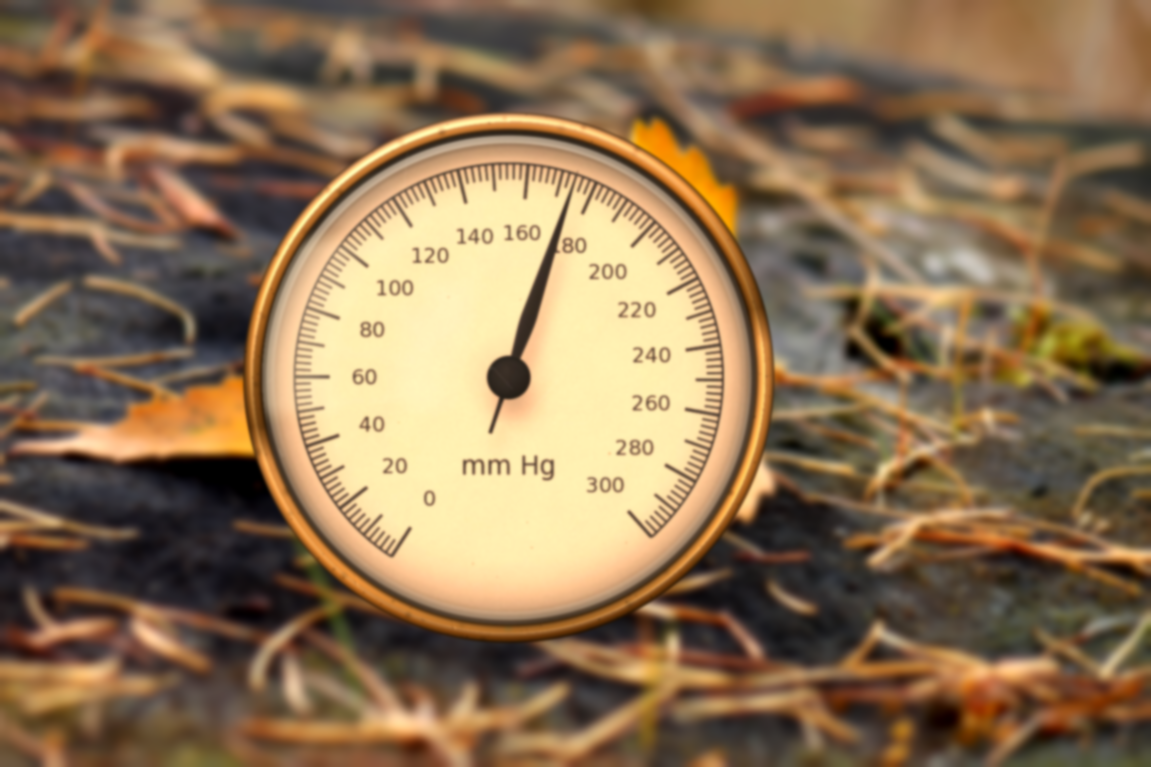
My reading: 174,mmHg
